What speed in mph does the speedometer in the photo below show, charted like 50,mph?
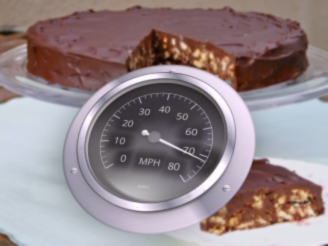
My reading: 72,mph
